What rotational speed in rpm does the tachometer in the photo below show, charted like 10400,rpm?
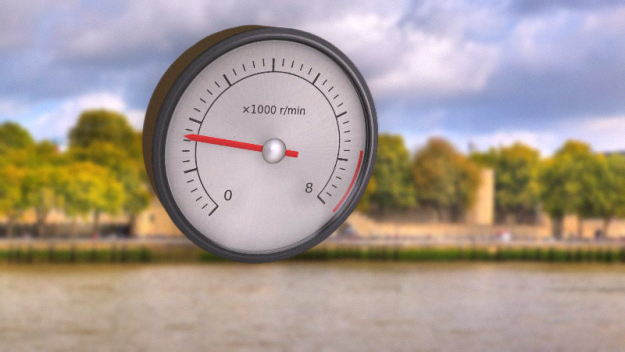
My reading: 1700,rpm
